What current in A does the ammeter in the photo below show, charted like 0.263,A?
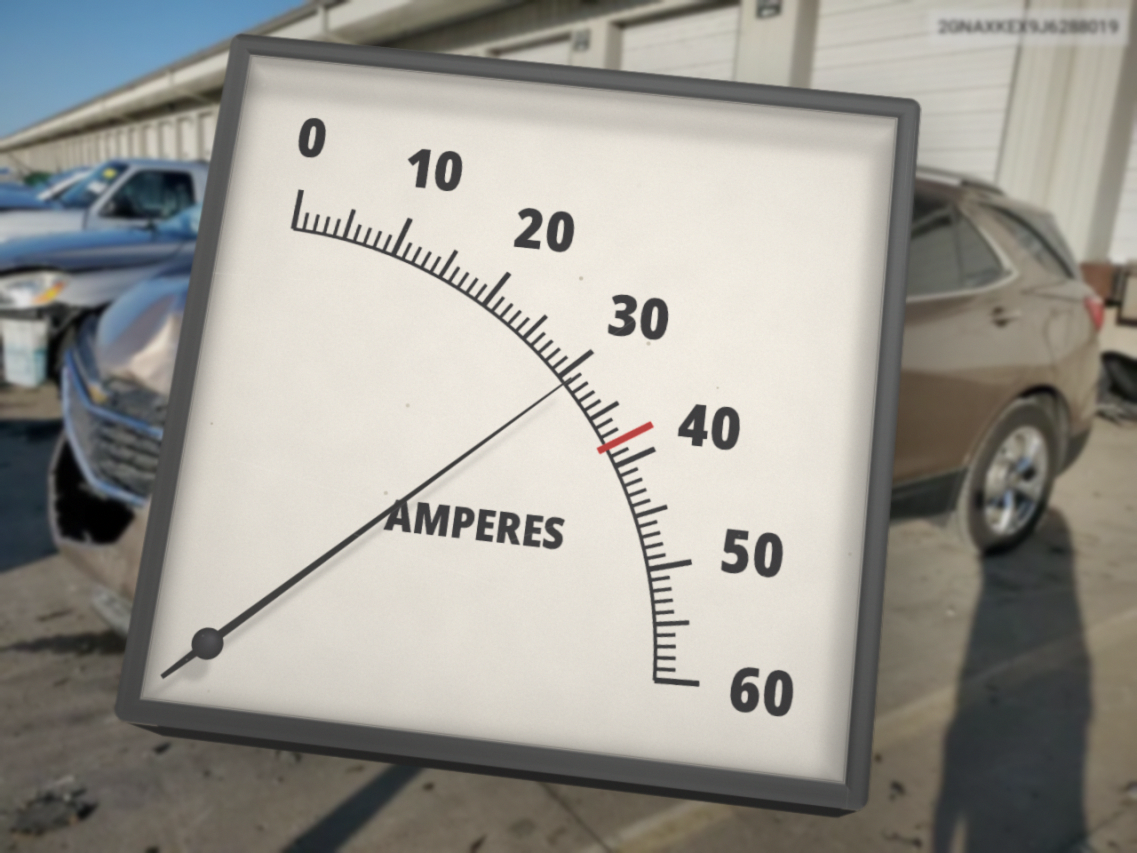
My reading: 31,A
